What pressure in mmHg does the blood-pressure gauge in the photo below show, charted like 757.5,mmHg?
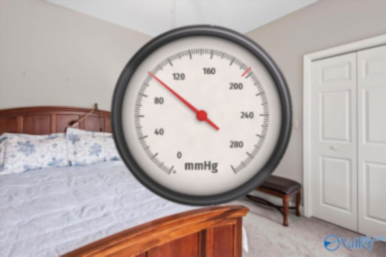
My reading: 100,mmHg
